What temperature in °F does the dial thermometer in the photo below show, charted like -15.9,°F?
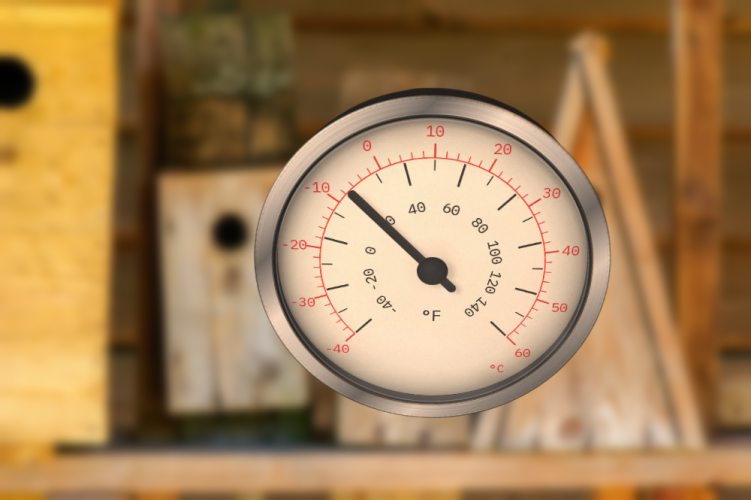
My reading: 20,°F
